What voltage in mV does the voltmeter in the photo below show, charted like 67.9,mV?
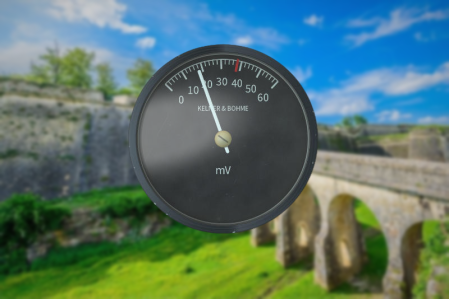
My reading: 18,mV
